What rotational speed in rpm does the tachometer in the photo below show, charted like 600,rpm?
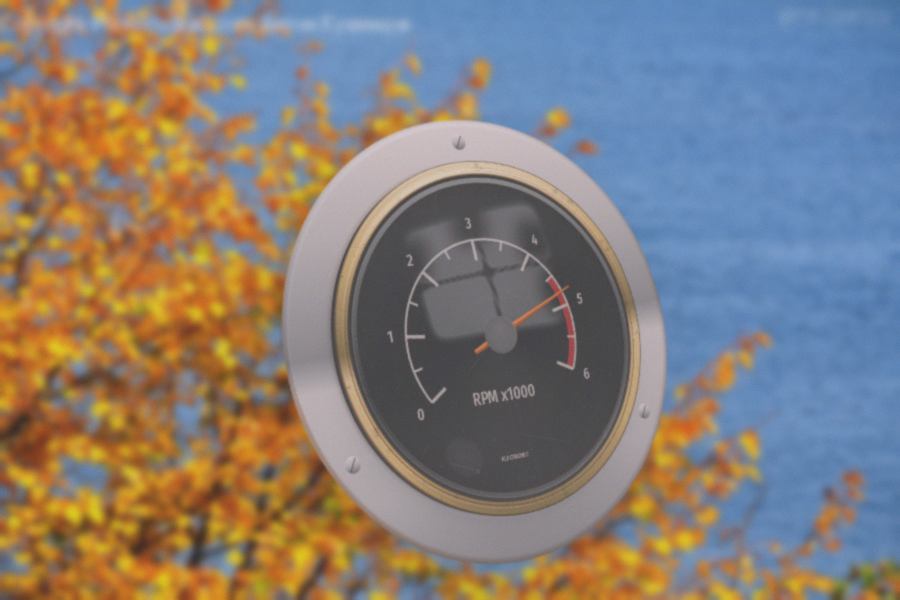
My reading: 4750,rpm
